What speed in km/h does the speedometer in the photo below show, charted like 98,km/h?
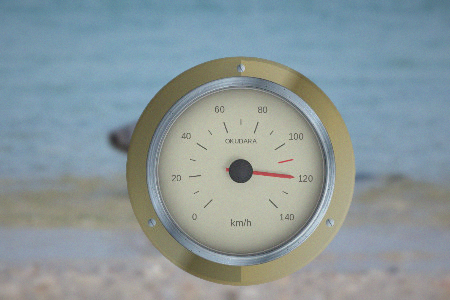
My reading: 120,km/h
